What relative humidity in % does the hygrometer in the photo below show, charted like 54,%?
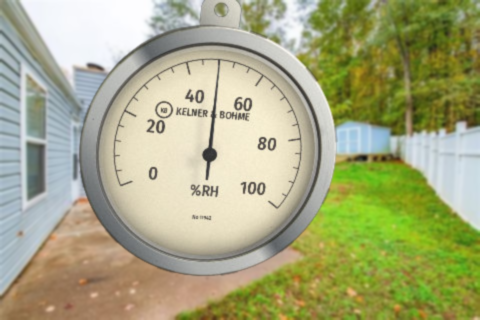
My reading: 48,%
